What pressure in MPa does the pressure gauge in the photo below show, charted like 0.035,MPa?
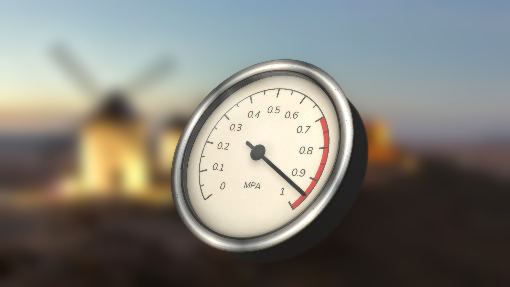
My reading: 0.95,MPa
